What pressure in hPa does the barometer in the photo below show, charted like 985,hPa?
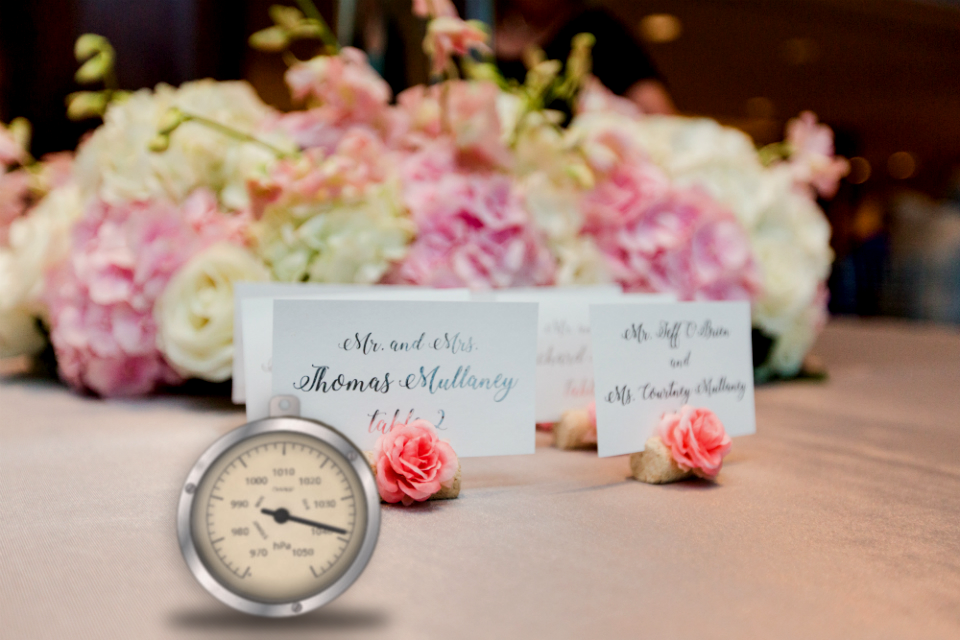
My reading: 1038,hPa
